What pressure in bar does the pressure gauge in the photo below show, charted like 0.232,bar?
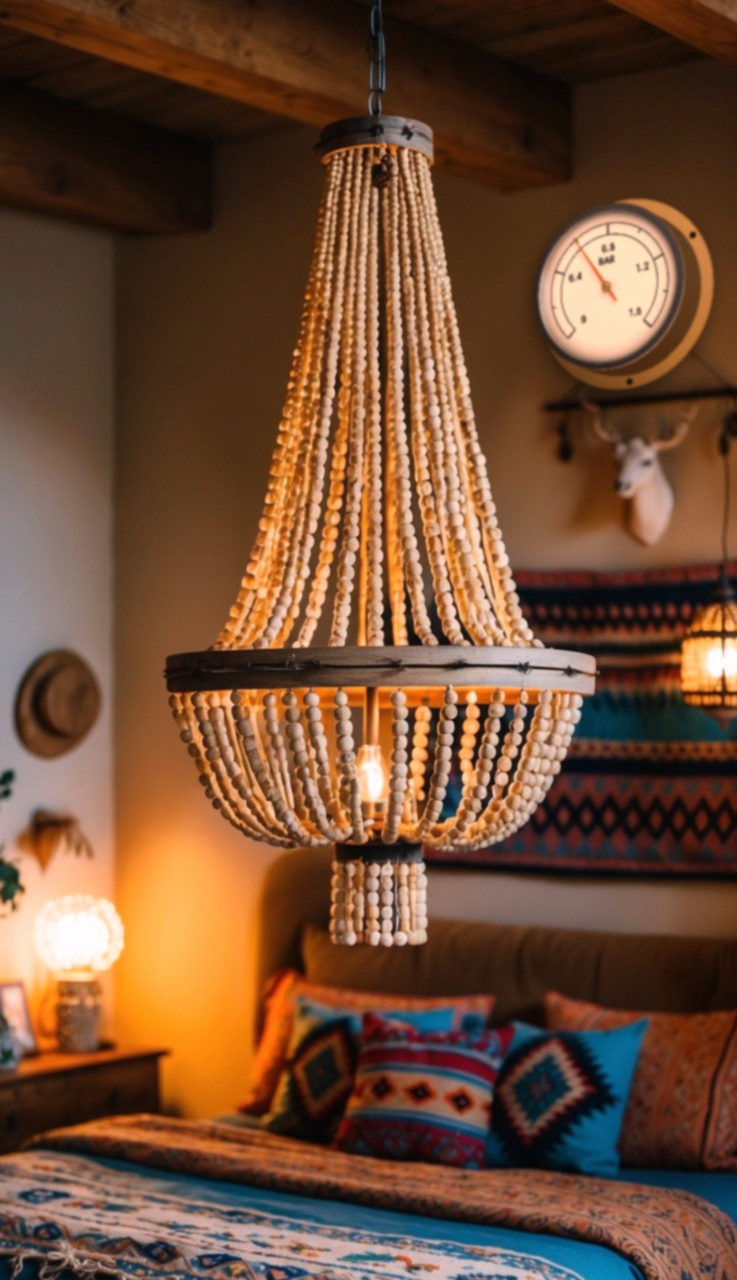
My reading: 0.6,bar
